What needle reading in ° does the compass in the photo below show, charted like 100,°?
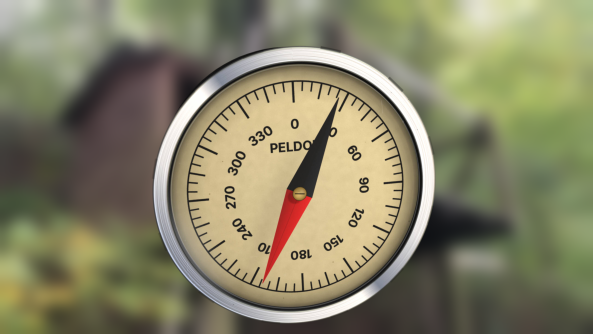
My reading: 205,°
